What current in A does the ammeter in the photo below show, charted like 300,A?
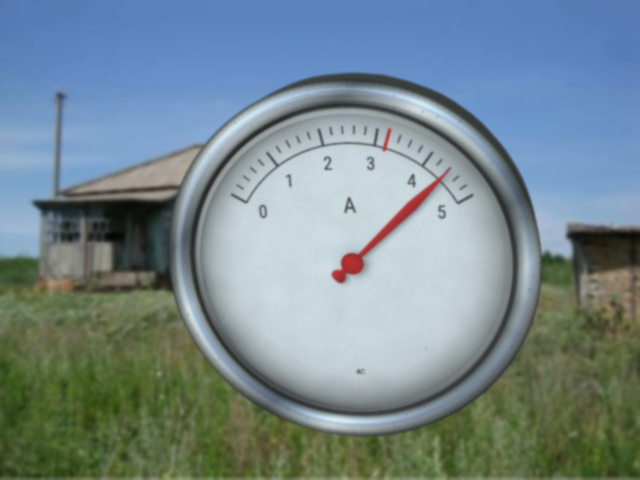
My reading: 4.4,A
